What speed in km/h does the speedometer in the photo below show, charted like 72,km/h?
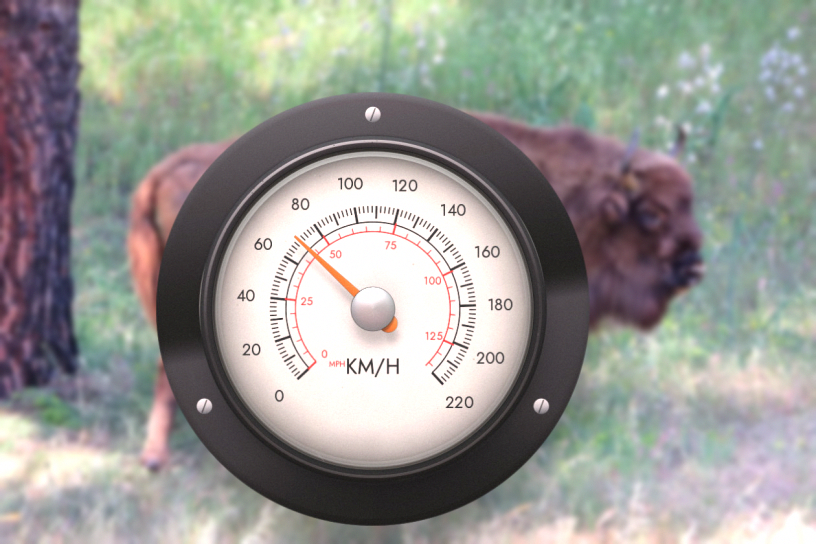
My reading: 70,km/h
